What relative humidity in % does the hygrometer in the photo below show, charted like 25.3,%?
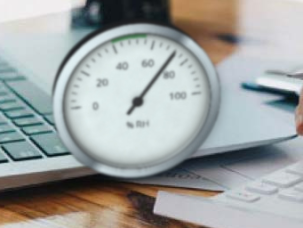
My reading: 72,%
